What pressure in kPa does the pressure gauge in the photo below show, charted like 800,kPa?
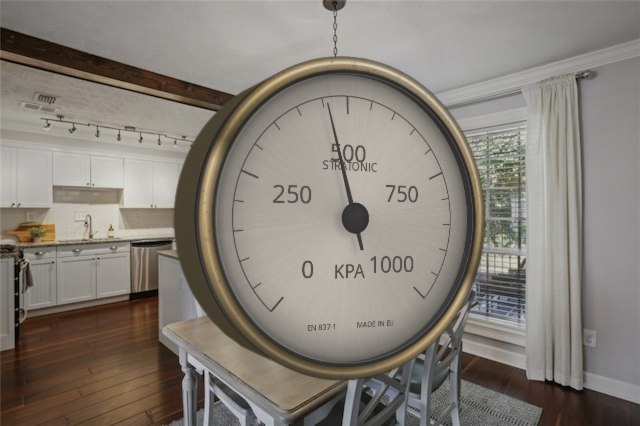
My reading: 450,kPa
